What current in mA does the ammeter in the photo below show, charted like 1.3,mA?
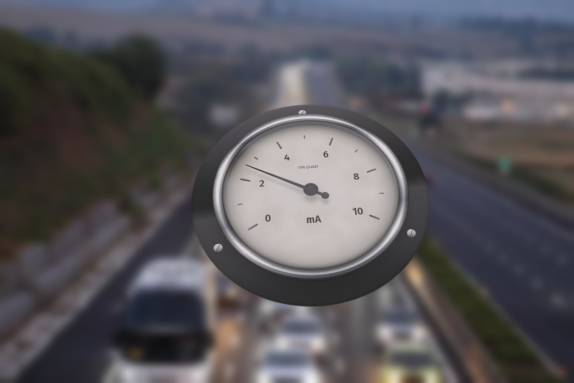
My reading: 2.5,mA
